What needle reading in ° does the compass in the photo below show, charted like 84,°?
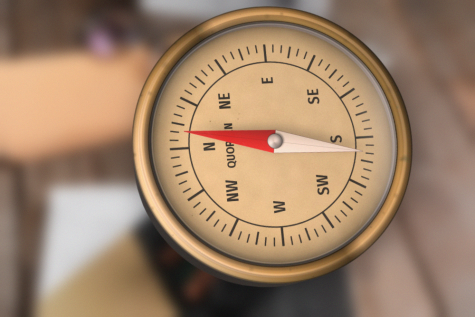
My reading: 10,°
